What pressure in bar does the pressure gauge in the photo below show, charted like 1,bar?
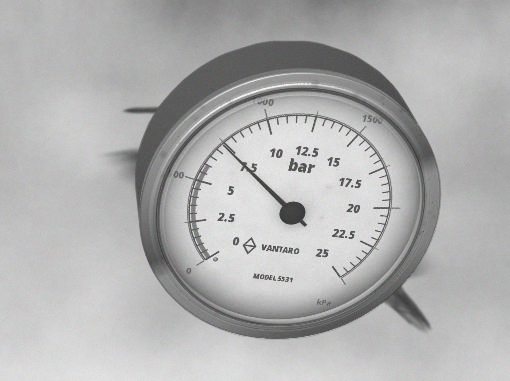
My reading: 7.5,bar
